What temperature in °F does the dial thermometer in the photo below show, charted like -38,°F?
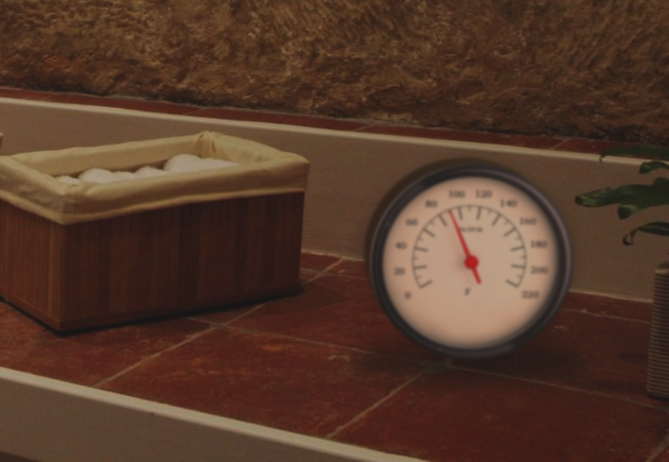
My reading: 90,°F
